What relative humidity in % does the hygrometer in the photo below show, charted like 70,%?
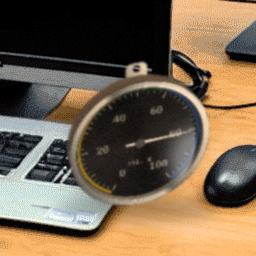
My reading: 80,%
